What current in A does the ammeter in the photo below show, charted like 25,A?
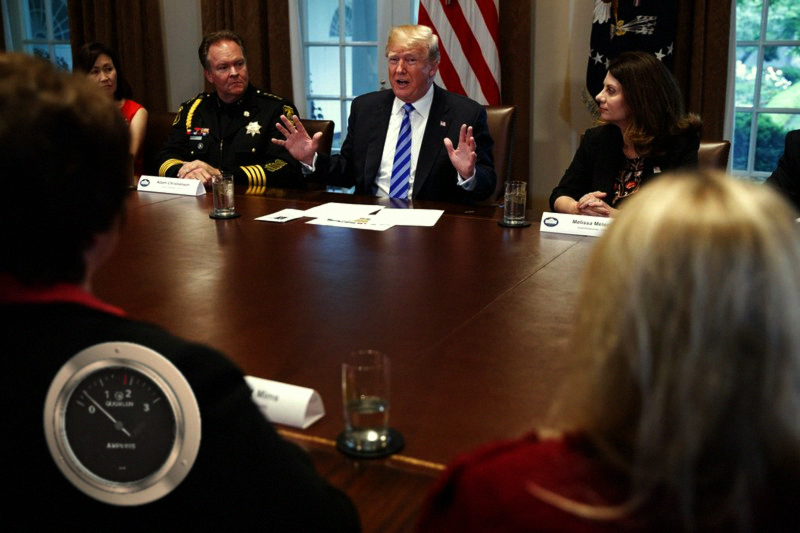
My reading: 0.4,A
